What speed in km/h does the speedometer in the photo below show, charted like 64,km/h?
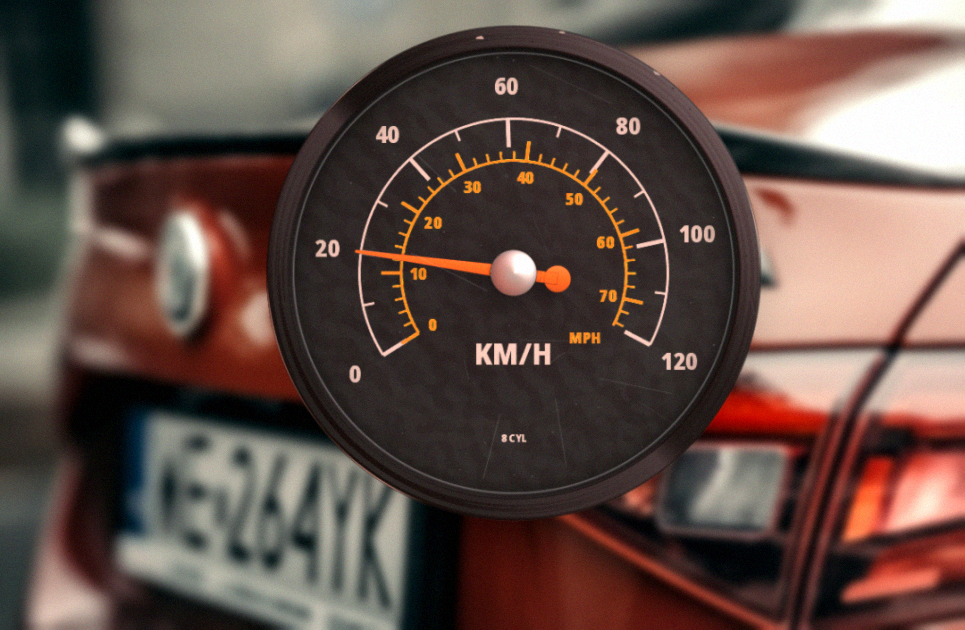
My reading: 20,km/h
